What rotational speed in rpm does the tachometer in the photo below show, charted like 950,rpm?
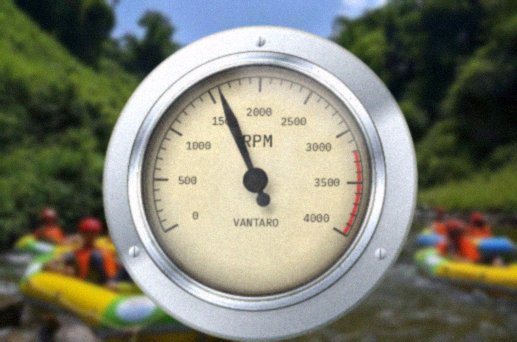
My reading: 1600,rpm
